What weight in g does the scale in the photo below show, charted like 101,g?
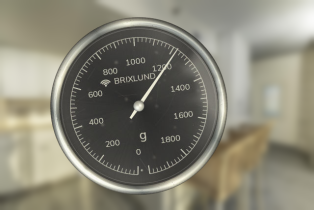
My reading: 1220,g
